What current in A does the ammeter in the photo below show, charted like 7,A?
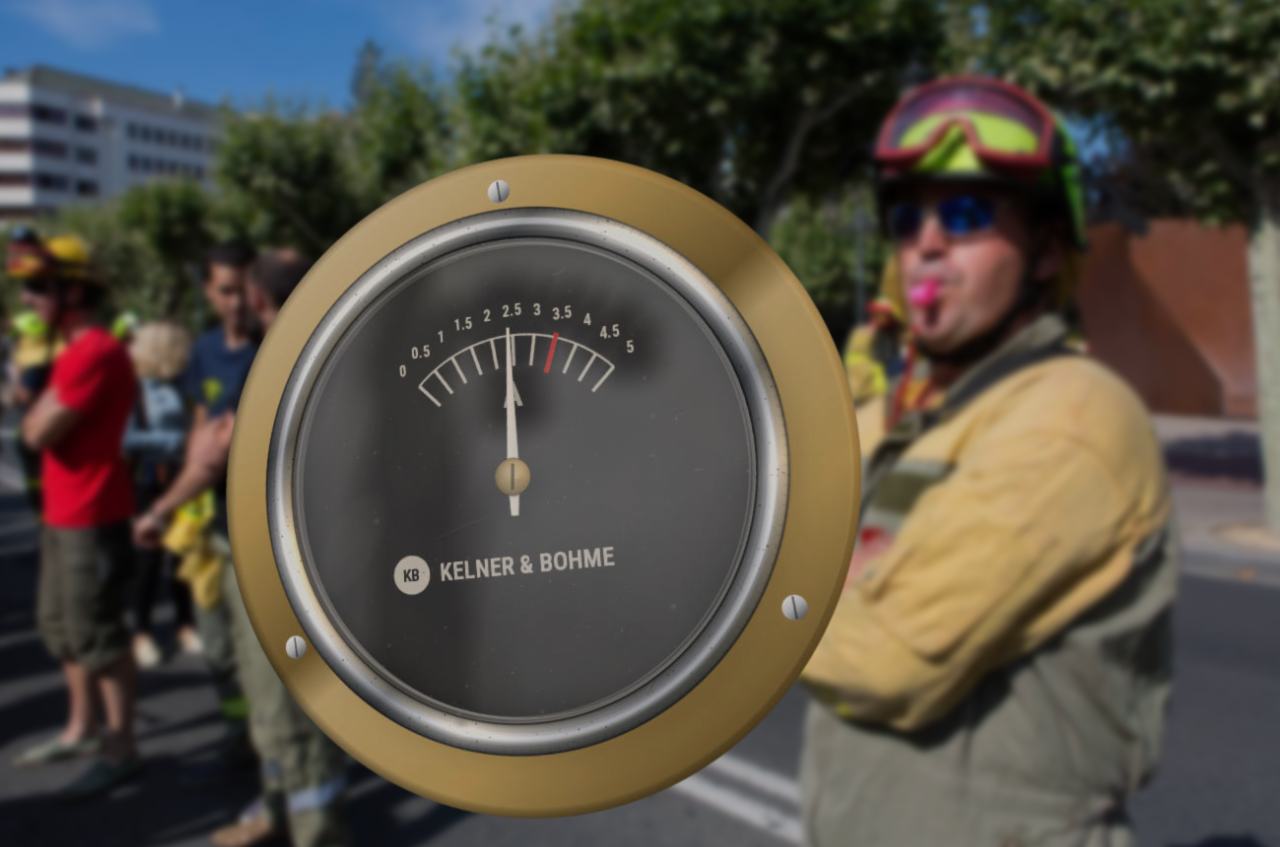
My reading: 2.5,A
